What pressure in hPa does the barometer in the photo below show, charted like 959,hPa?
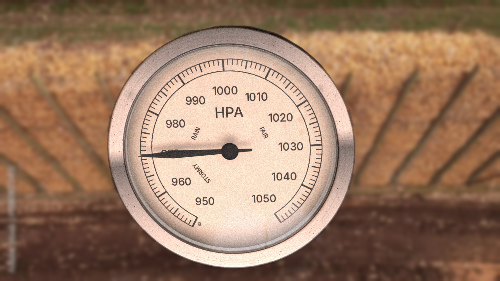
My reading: 970,hPa
